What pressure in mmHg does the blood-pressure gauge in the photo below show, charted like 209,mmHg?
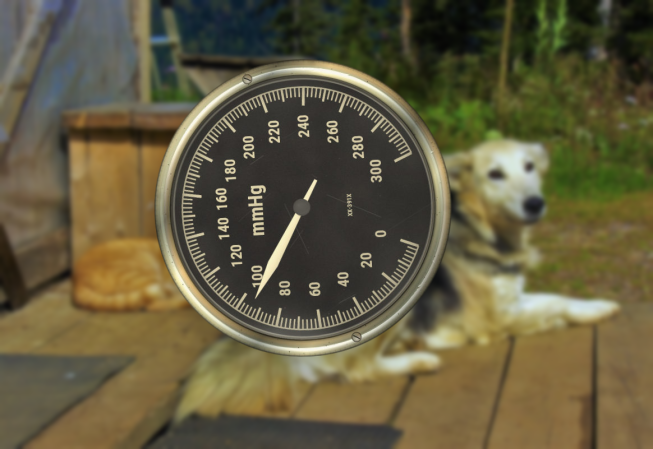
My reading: 94,mmHg
